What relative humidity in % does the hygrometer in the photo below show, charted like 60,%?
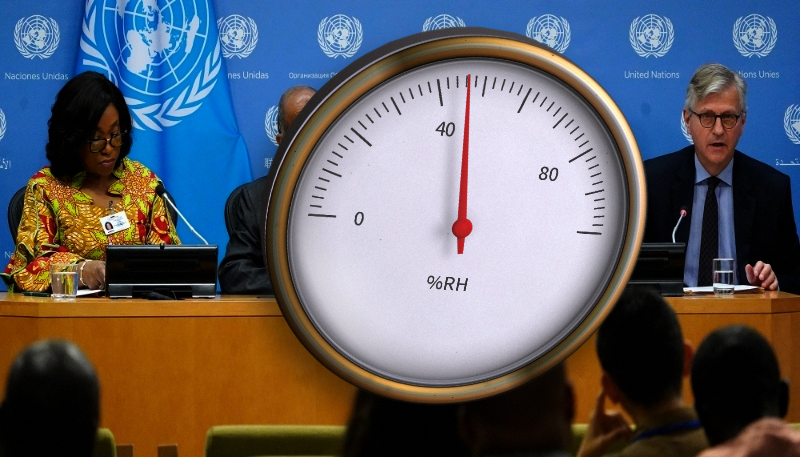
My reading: 46,%
